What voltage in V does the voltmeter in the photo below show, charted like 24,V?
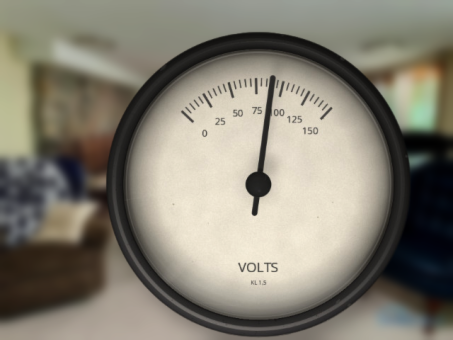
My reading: 90,V
